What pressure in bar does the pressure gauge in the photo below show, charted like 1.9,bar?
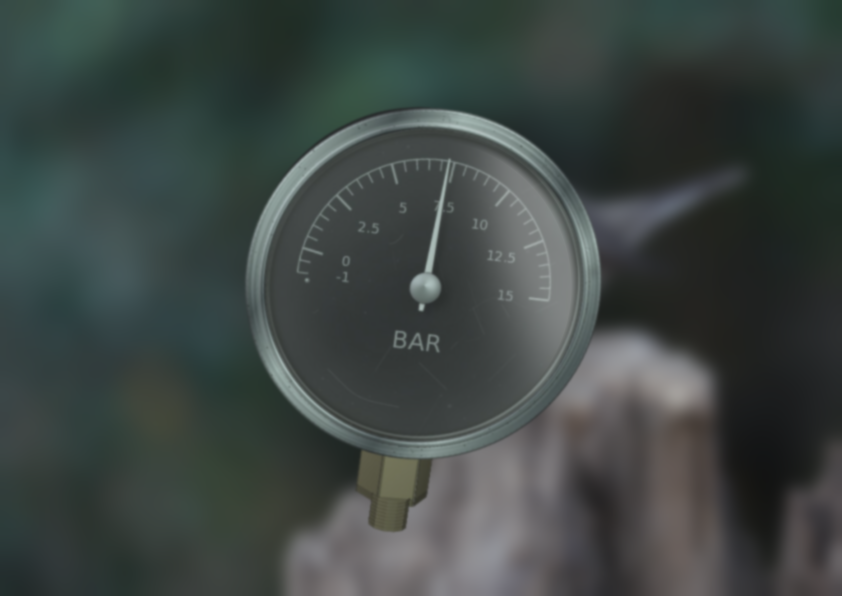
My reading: 7.25,bar
